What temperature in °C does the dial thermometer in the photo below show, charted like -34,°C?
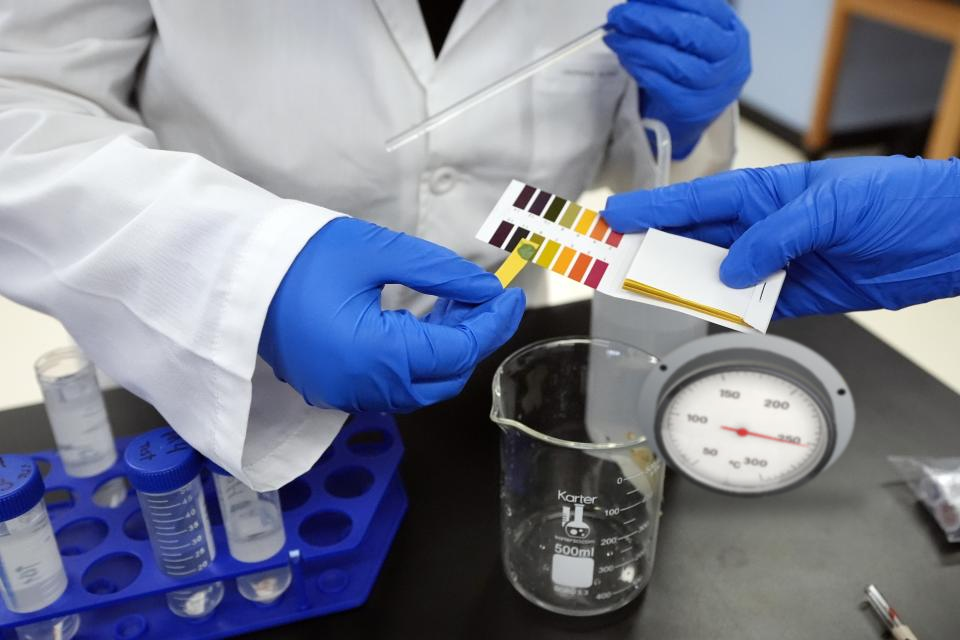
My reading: 250,°C
